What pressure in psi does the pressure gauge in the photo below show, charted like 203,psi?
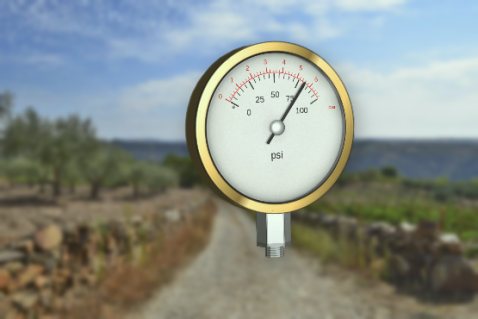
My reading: 80,psi
